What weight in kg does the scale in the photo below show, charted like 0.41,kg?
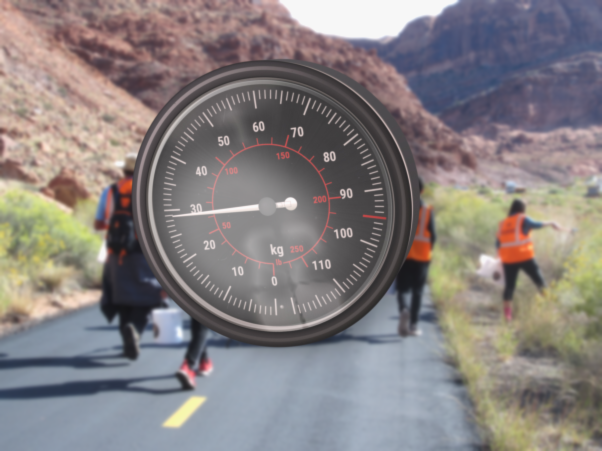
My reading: 29,kg
